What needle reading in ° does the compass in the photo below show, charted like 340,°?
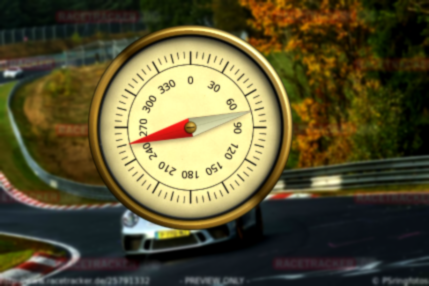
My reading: 255,°
